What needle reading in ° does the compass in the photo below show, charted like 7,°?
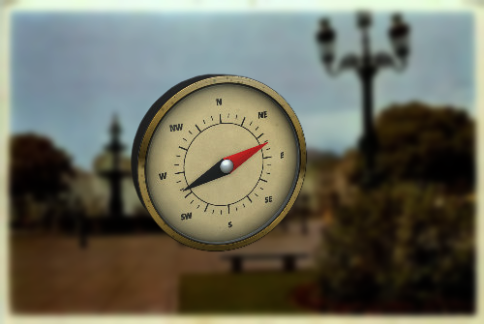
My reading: 70,°
